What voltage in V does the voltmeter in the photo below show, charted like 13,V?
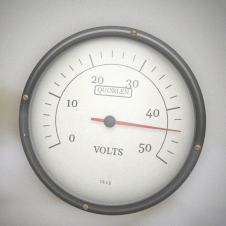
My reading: 44,V
